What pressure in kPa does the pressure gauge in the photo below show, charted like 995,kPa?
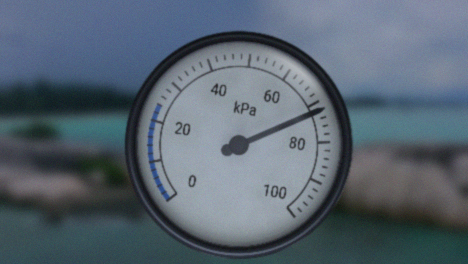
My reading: 72,kPa
